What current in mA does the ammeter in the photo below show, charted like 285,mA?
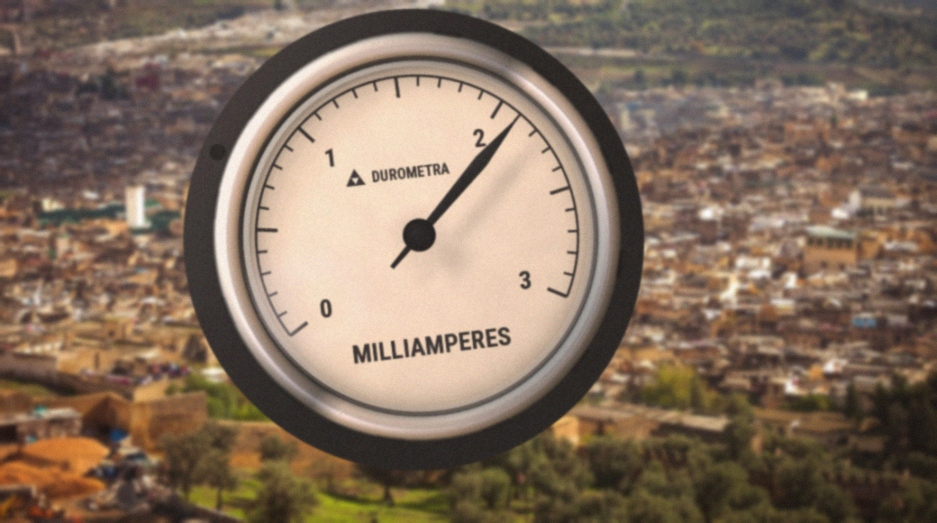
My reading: 2.1,mA
